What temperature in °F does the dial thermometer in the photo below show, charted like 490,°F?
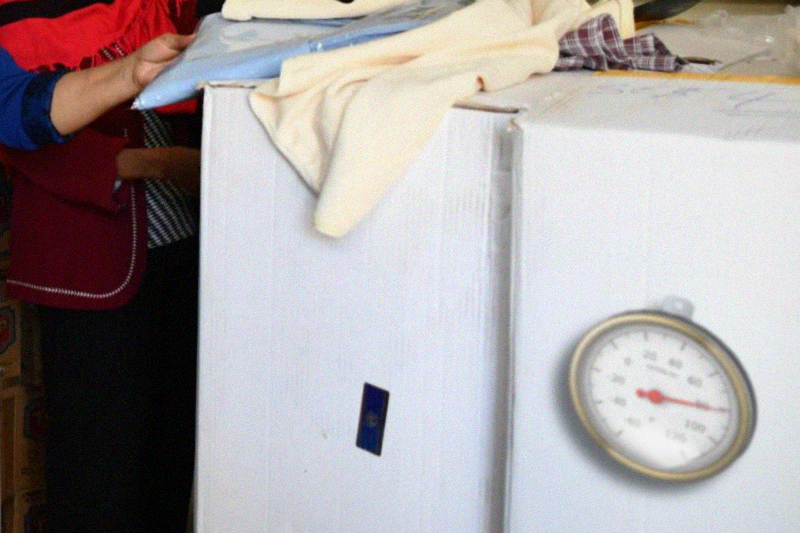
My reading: 80,°F
